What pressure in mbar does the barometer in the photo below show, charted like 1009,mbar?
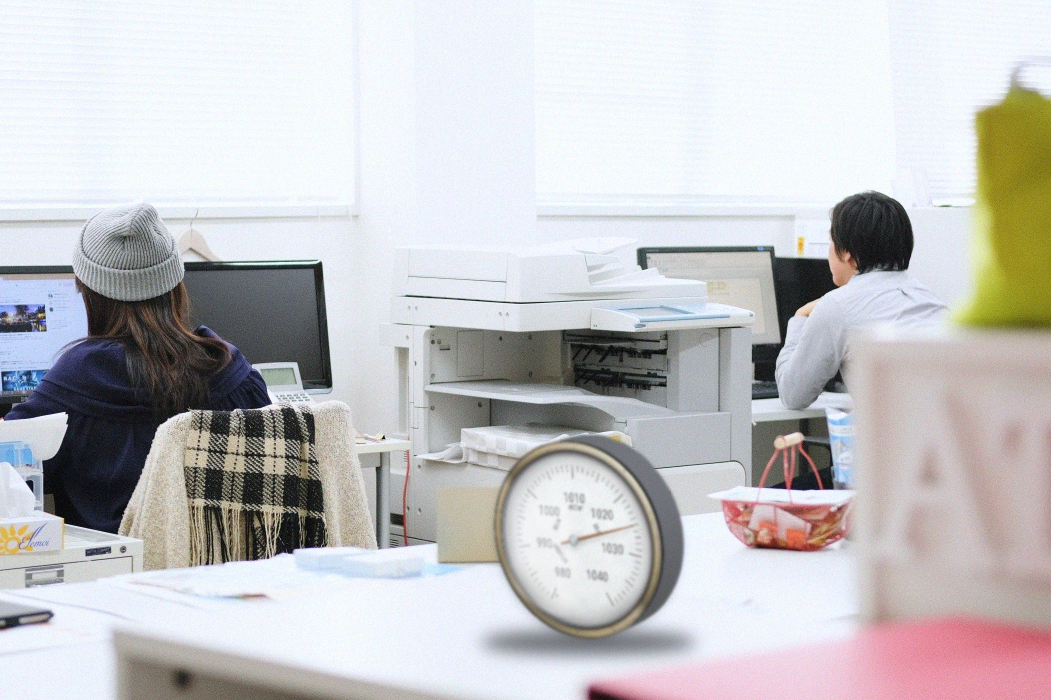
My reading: 1025,mbar
